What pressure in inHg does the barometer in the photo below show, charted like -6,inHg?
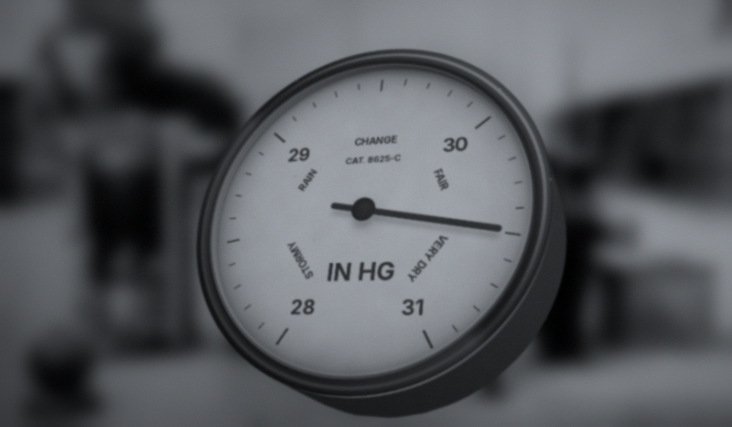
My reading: 30.5,inHg
